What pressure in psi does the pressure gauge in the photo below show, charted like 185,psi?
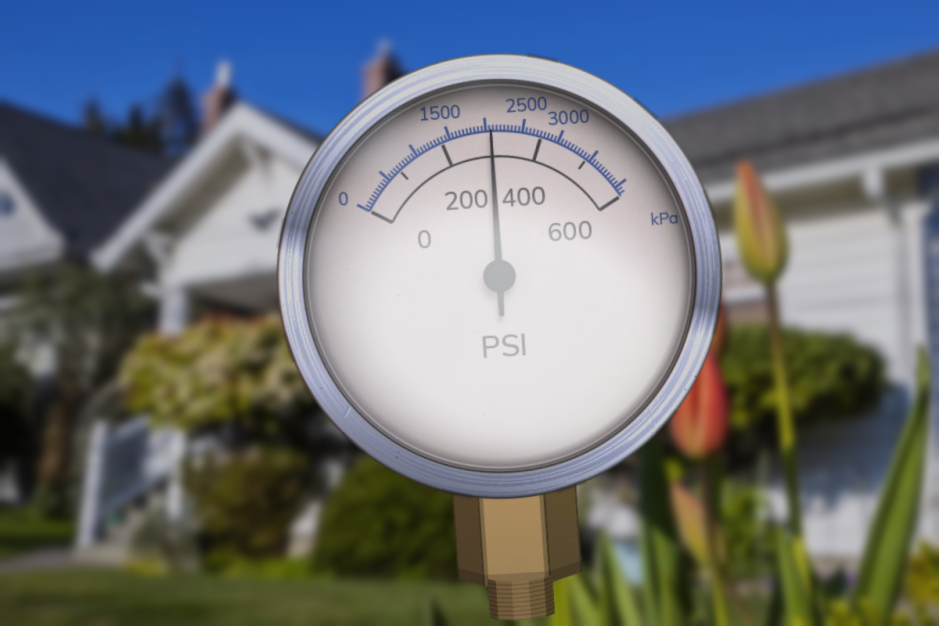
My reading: 300,psi
